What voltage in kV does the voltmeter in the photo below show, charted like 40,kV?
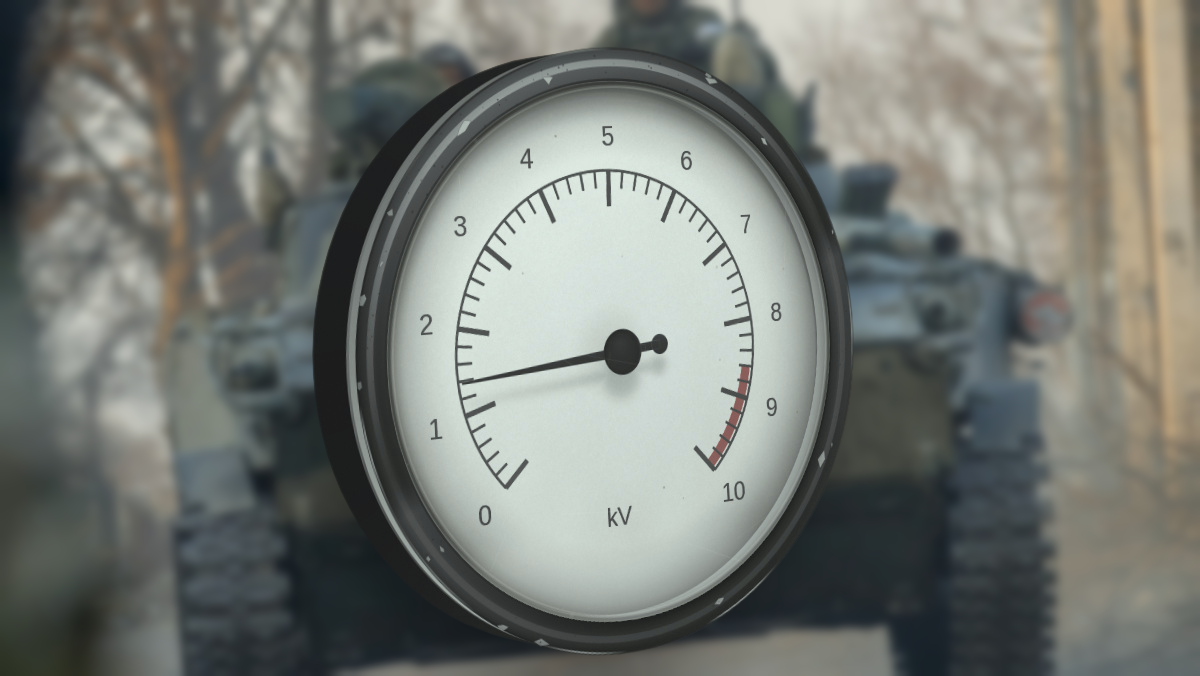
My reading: 1.4,kV
